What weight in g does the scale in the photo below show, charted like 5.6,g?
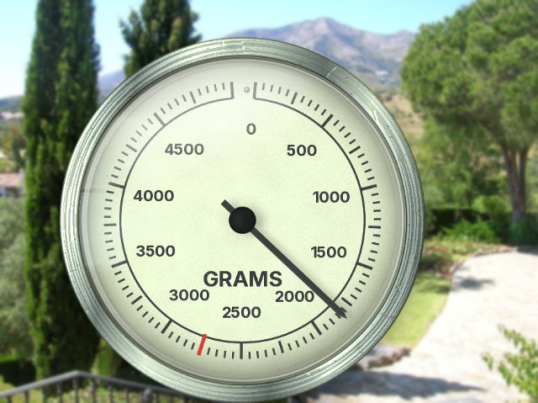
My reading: 1825,g
